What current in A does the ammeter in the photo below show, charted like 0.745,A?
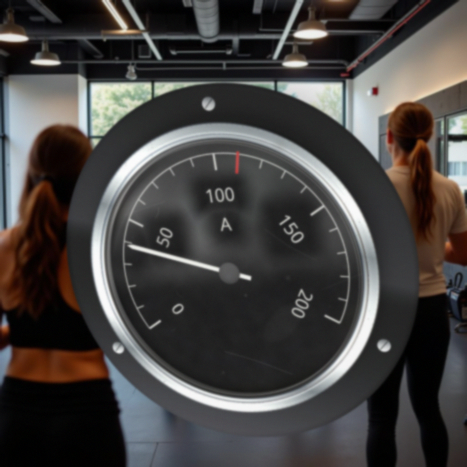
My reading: 40,A
